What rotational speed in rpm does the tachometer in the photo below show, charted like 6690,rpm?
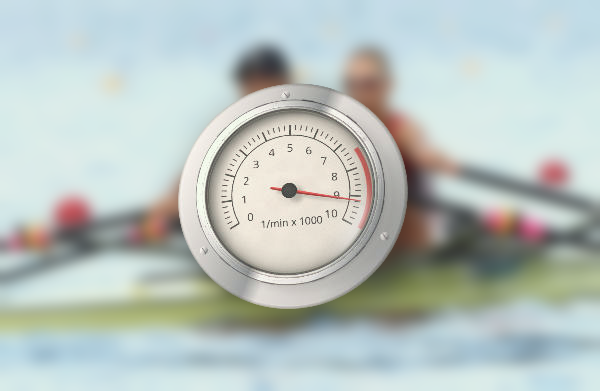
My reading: 9200,rpm
